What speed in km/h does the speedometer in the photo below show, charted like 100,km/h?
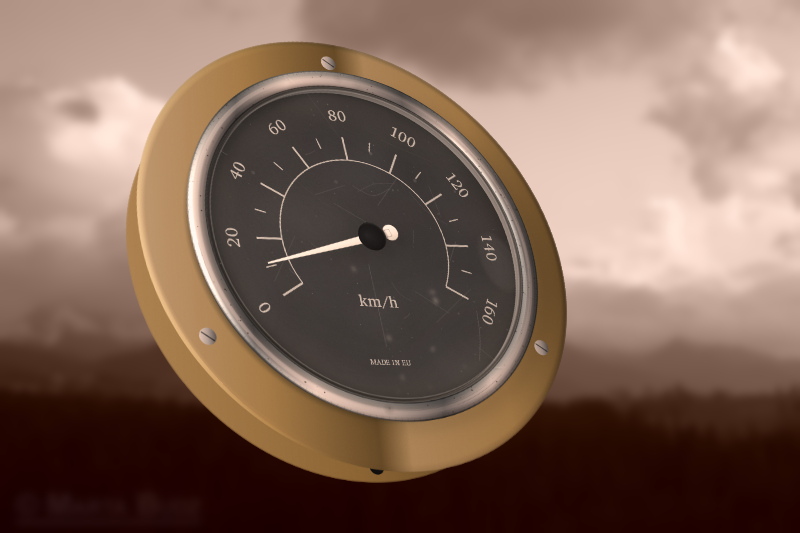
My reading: 10,km/h
